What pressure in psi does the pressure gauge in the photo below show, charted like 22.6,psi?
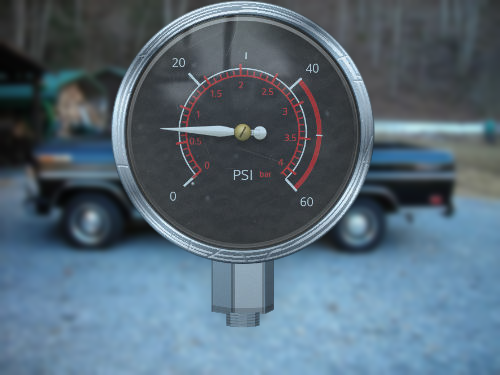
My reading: 10,psi
